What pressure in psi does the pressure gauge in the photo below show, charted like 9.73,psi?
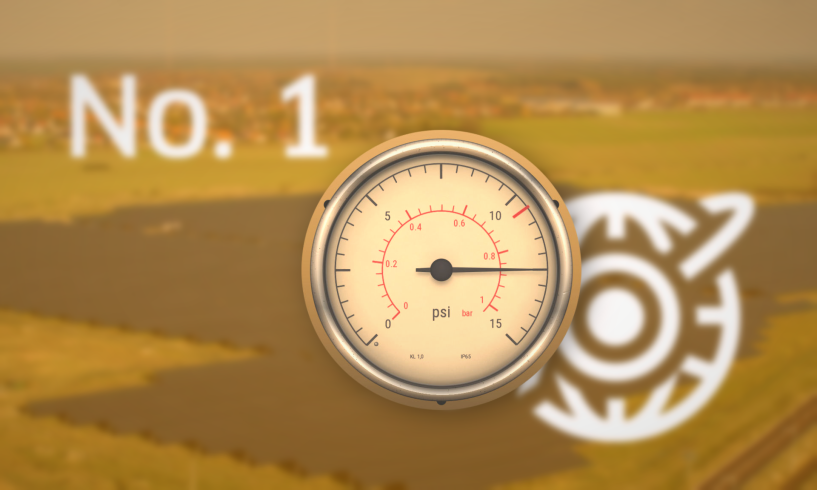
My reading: 12.5,psi
